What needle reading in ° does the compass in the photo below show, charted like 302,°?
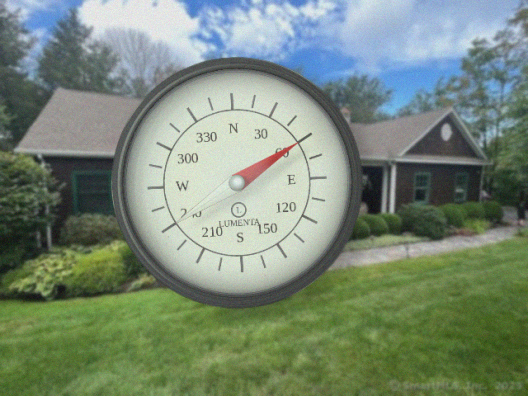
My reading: 60,°
